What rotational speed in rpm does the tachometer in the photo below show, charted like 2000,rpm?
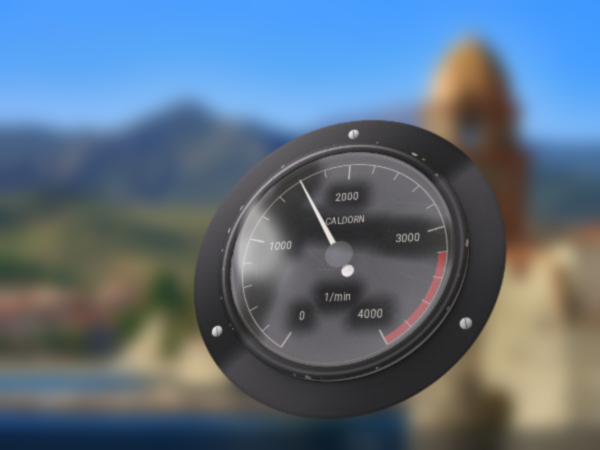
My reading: 1600,rpm
